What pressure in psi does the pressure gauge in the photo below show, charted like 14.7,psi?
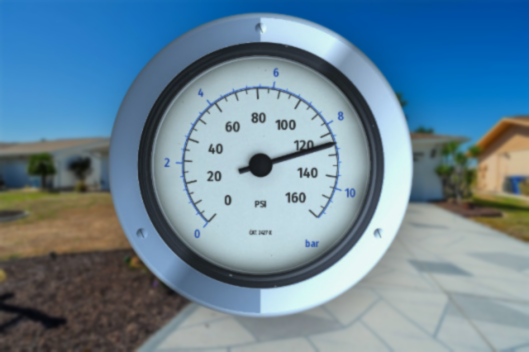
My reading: 125,psi
